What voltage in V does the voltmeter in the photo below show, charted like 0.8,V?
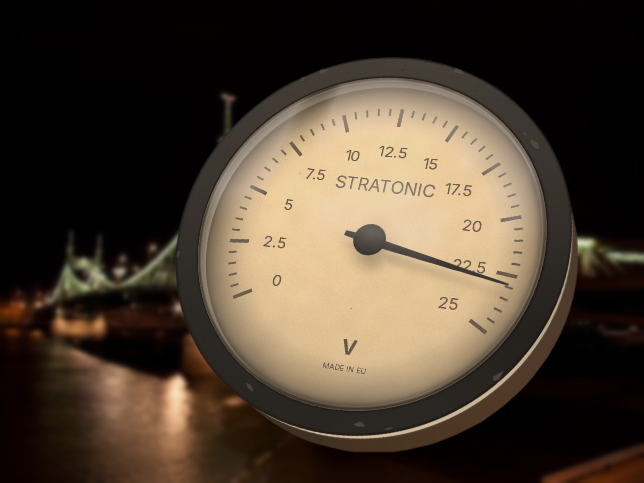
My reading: 23,V
